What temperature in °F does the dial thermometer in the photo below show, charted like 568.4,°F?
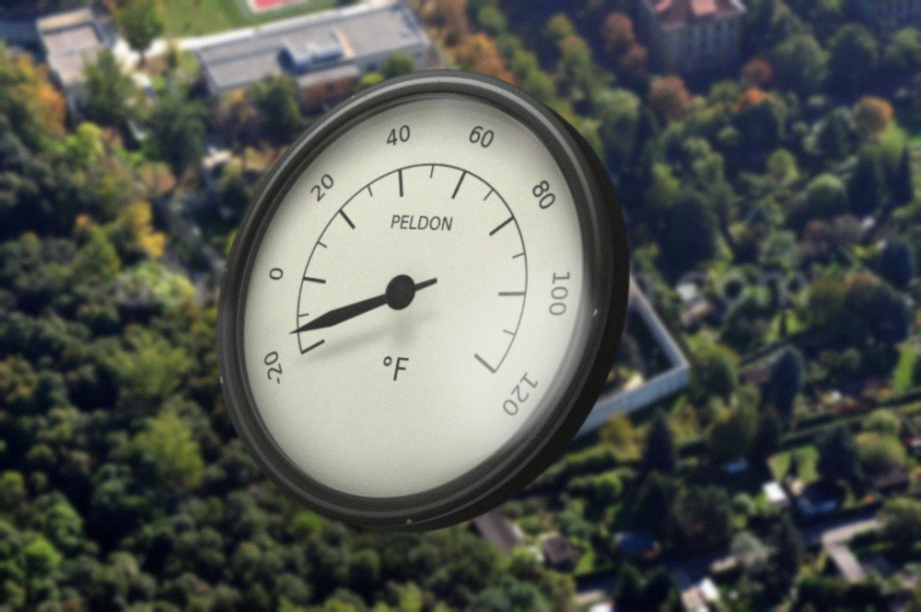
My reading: -15,°F
